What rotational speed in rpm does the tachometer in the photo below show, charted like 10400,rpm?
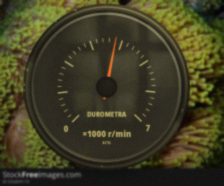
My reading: 3800,rpm
